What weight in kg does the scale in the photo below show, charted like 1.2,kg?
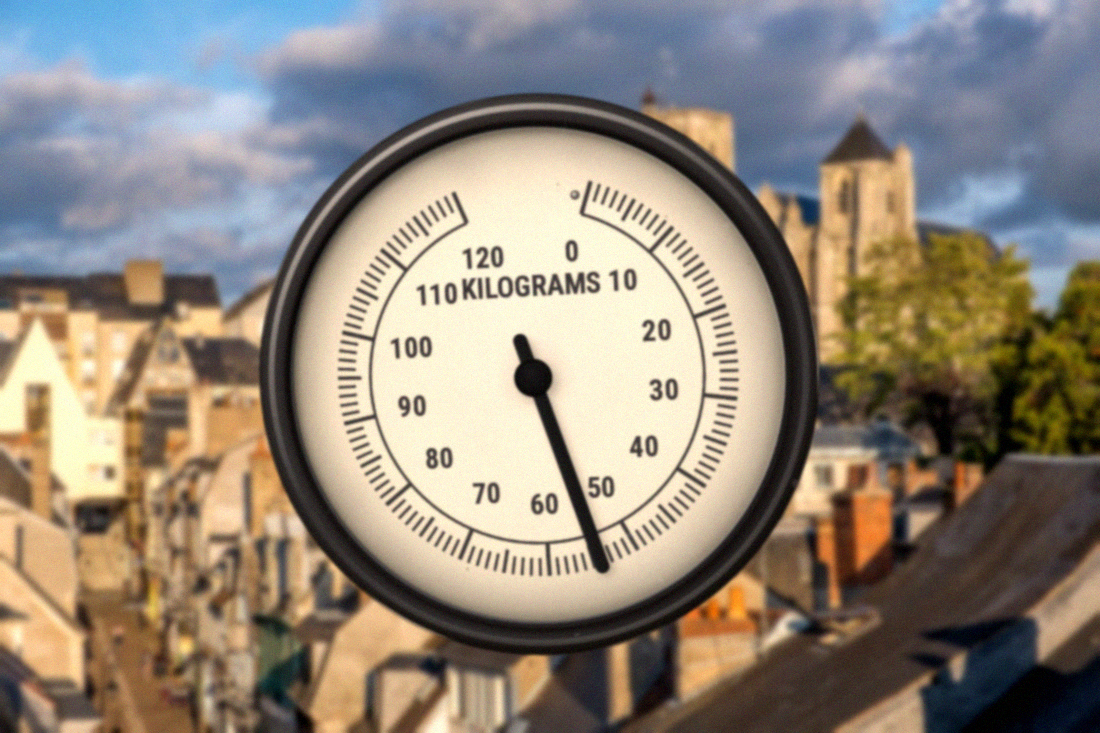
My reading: 54,kg
